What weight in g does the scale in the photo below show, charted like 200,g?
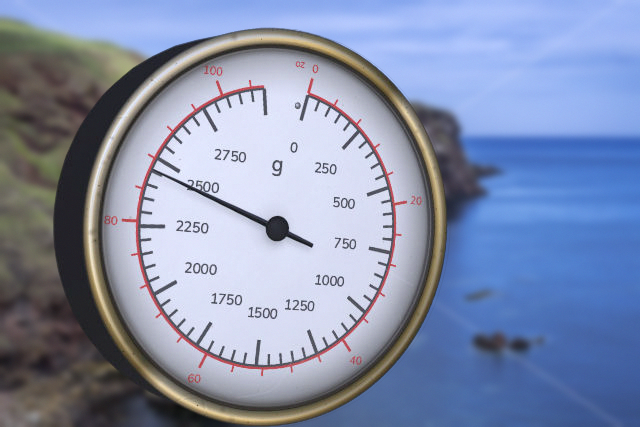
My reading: 2450,g
